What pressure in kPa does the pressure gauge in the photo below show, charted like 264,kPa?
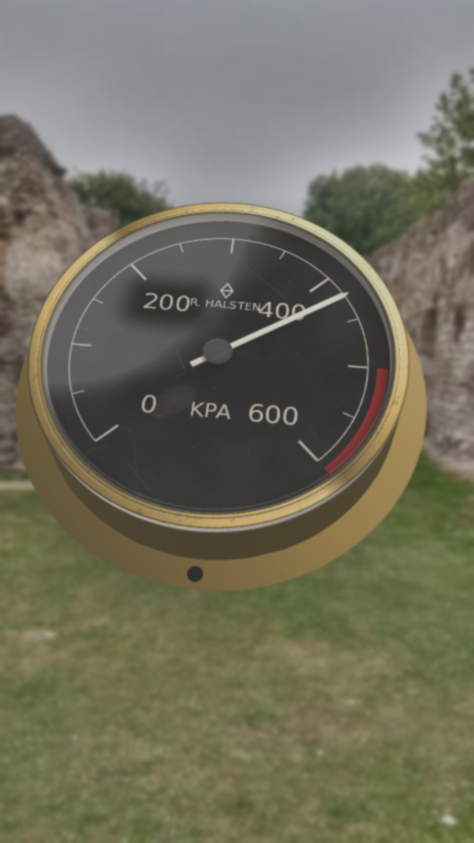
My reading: 425,kPa
